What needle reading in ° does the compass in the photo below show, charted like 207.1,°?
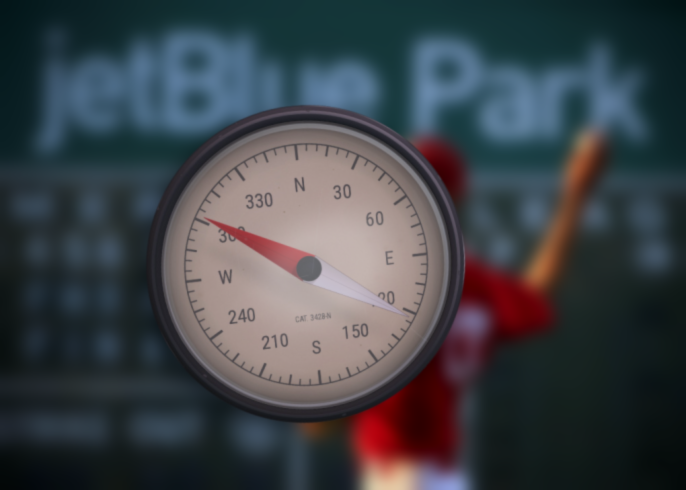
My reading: 302.5,°
